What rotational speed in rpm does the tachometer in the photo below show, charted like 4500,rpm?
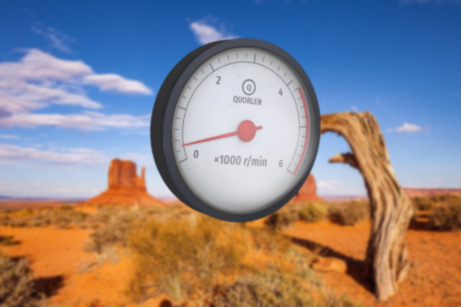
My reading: 300,rpm
